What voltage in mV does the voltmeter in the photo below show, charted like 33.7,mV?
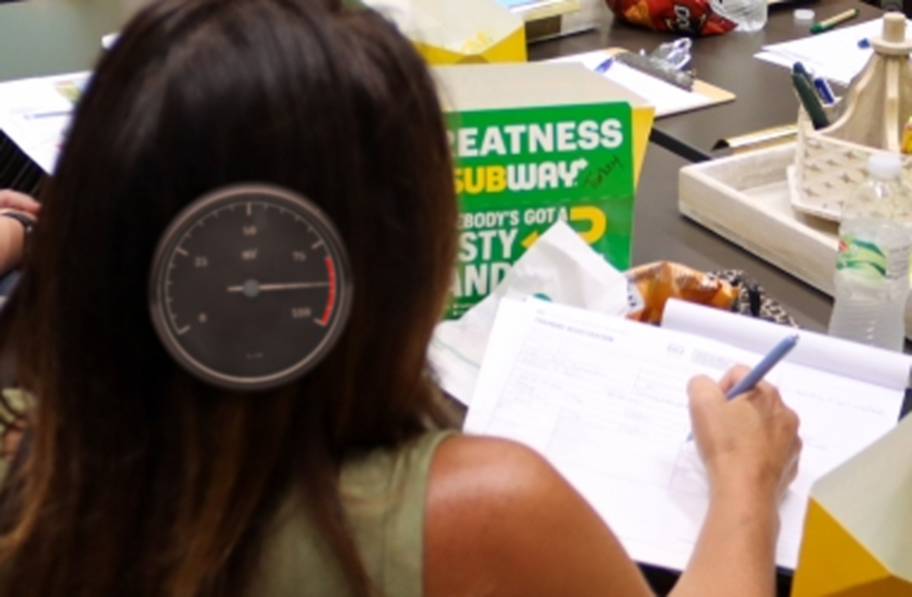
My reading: 87.5,mV
